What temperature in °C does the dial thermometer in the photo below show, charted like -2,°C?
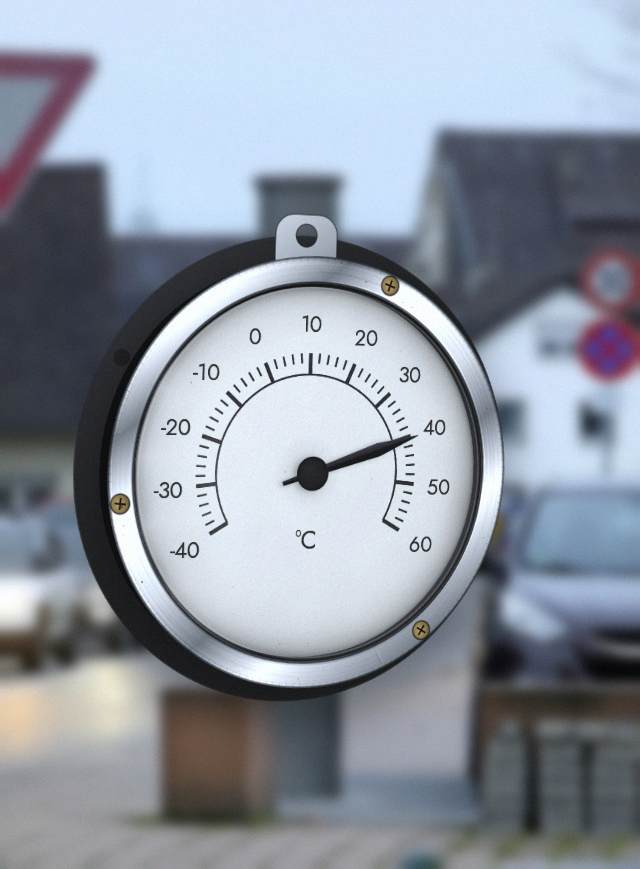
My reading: 40,°C
